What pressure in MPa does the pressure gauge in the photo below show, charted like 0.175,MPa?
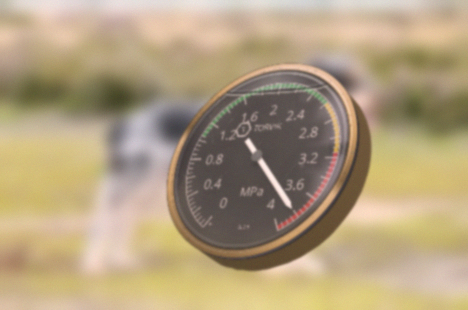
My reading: 3.8,MPa
